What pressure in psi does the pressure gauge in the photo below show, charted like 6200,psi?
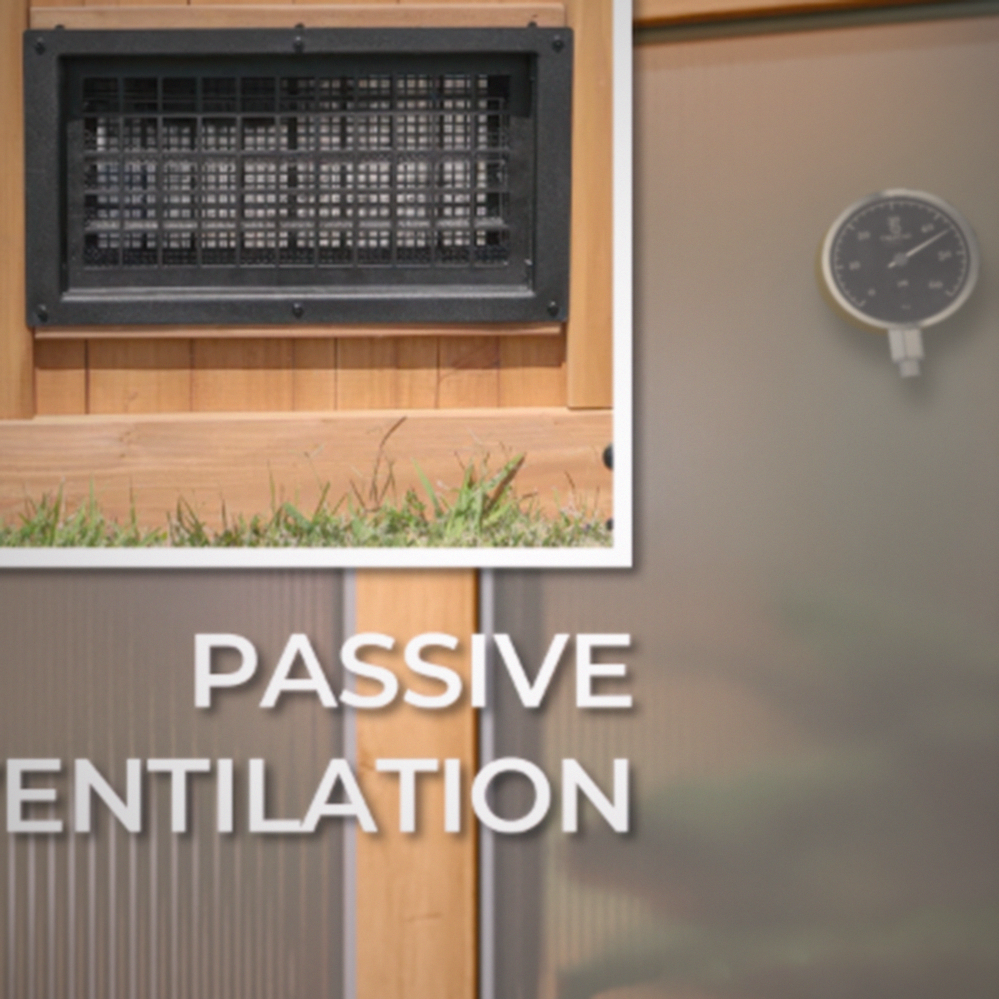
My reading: 44,psi
